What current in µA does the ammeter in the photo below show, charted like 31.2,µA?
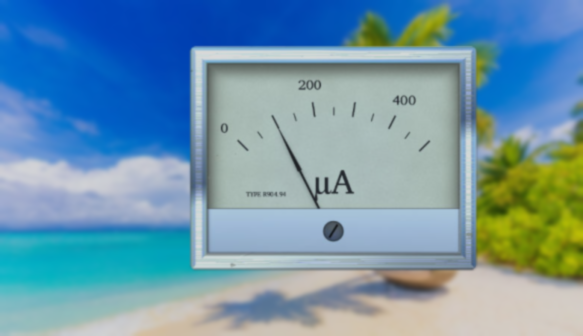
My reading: 100,µA
